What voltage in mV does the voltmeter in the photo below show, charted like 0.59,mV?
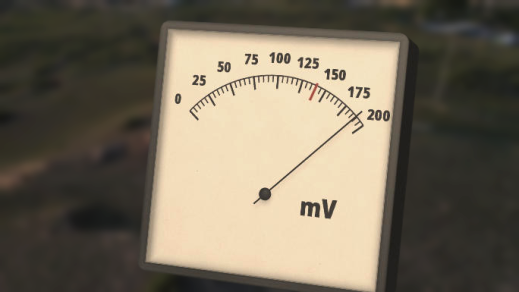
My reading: 190,mV
